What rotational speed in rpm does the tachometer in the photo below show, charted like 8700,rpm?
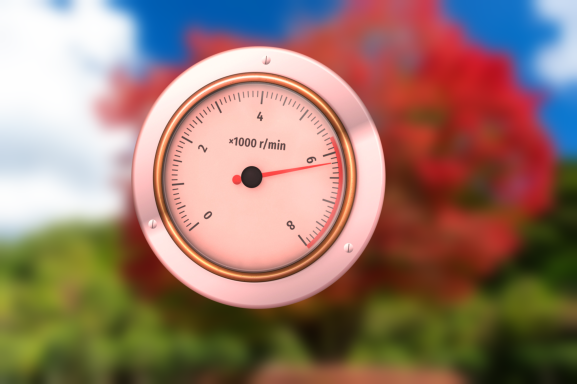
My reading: 6200,rpm
